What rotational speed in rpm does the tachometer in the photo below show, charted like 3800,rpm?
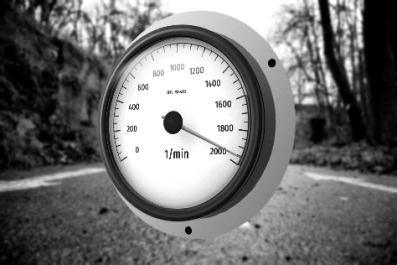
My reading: 1950,rpm
